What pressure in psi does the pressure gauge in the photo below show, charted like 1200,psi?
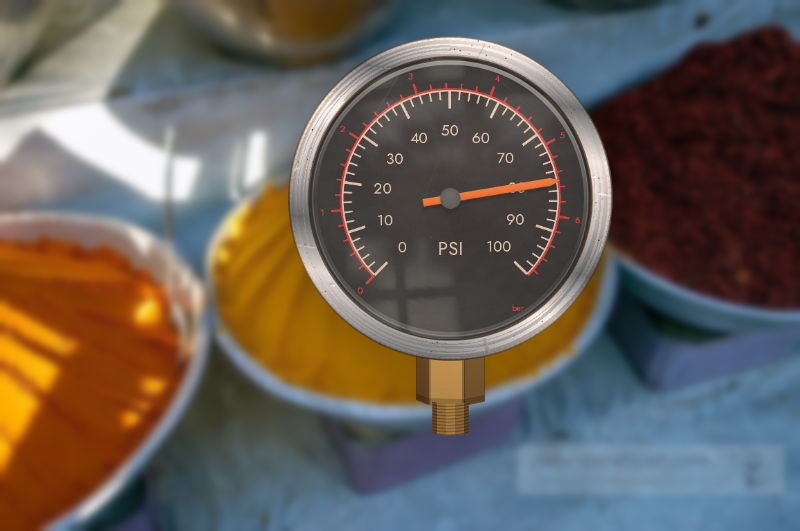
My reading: 80,psi
